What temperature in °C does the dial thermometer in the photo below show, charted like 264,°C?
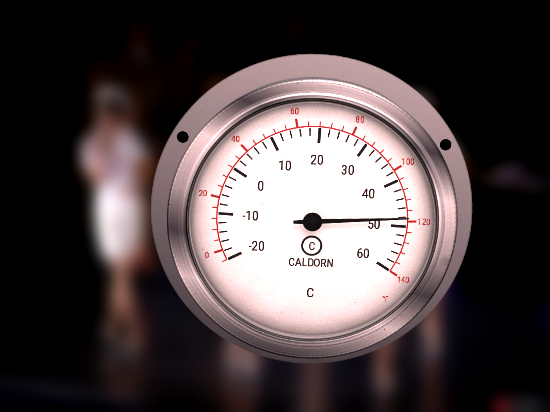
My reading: 48,°C
